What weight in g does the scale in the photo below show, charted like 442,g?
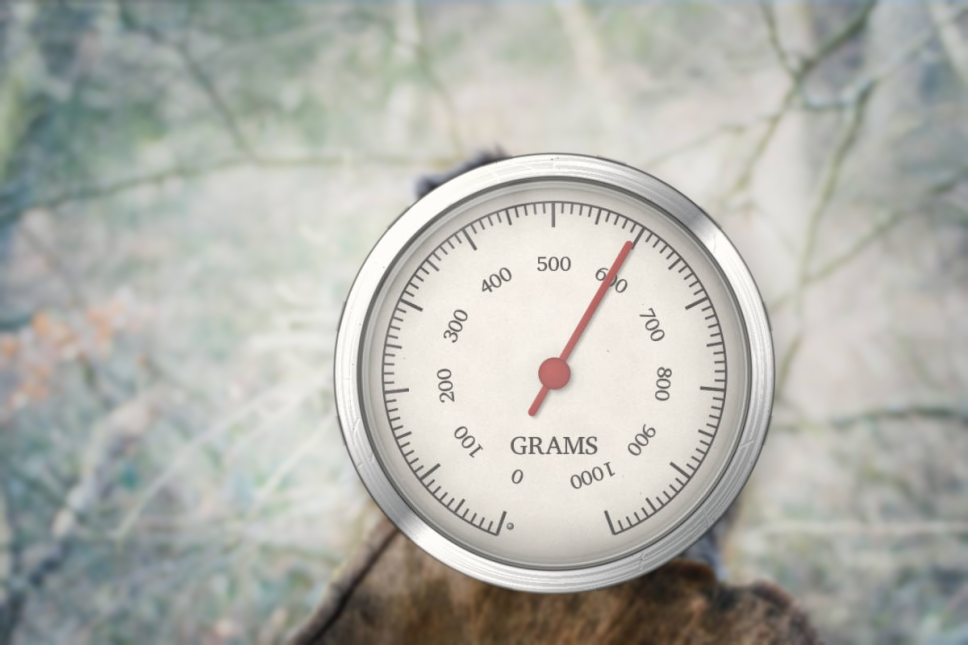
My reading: 595,g
